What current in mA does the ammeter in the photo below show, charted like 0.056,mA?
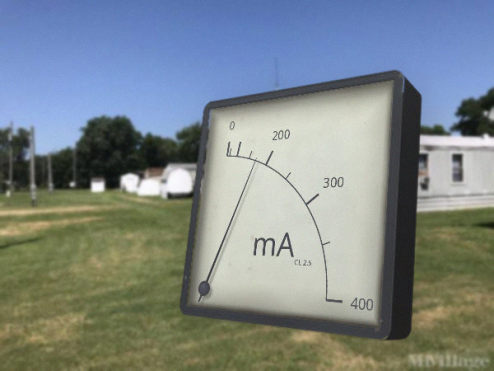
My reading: 175,mA
